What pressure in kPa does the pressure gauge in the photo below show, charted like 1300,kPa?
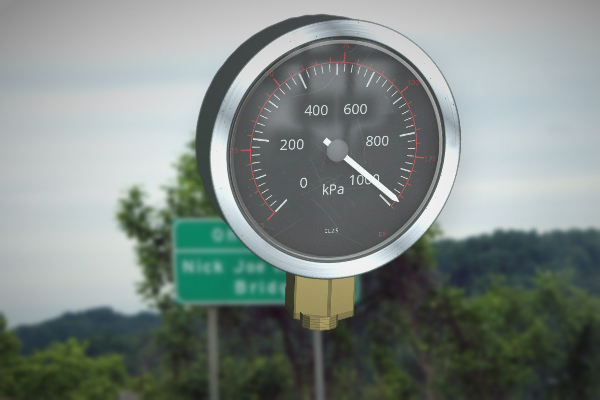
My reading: 980,kPa
